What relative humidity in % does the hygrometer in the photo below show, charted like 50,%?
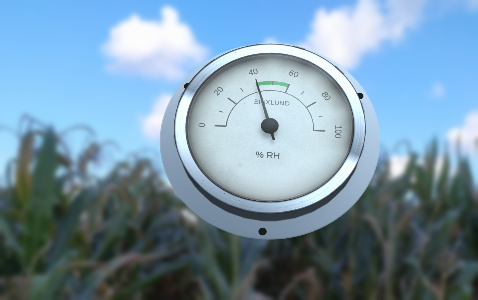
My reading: 40,%
